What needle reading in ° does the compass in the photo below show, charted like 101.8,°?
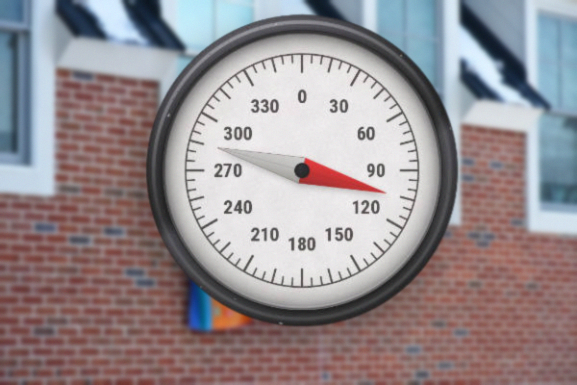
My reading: 105,°
